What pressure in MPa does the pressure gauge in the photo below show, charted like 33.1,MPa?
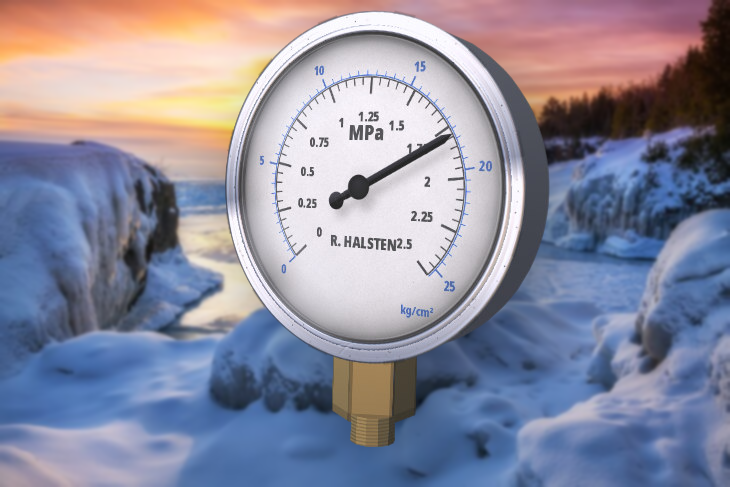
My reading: 1.8,MPa
